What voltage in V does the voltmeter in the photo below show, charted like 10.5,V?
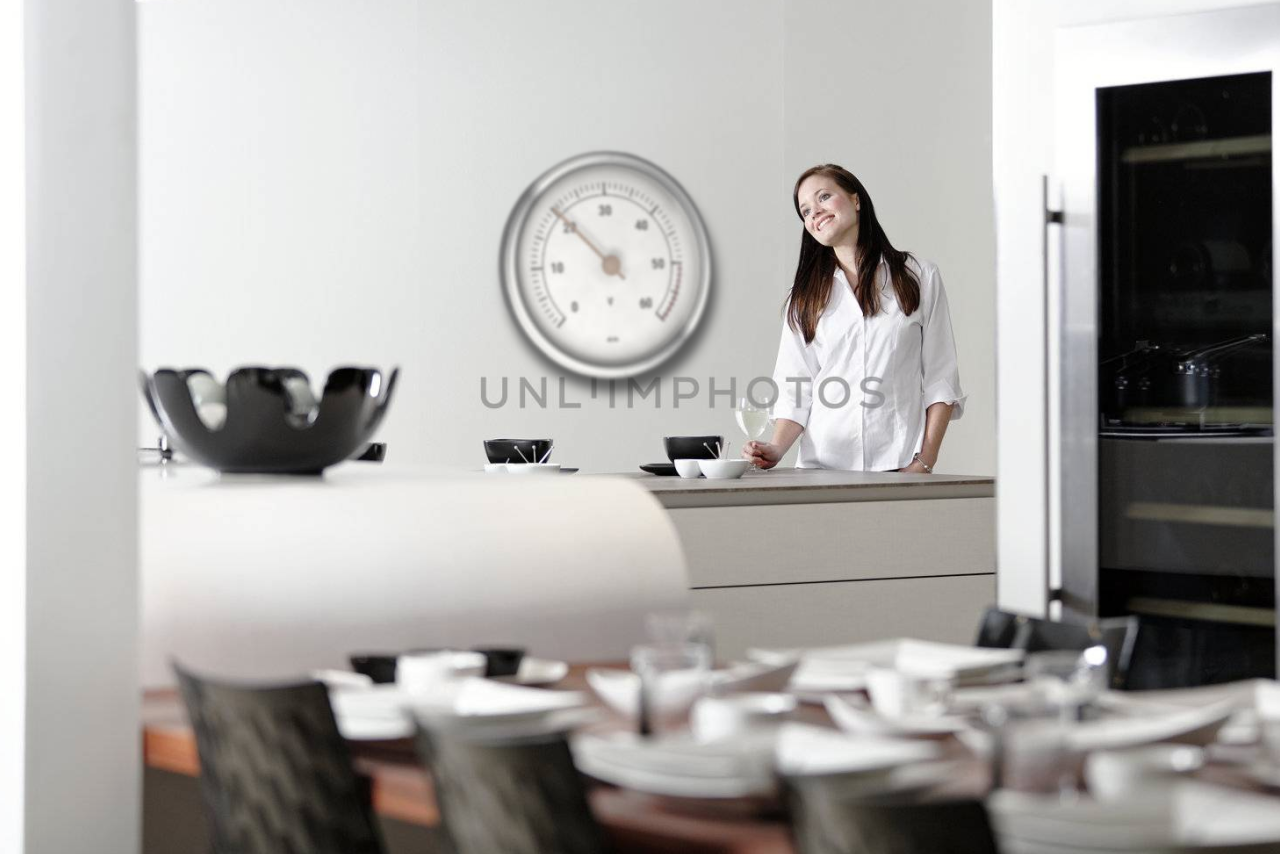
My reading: 20,V
